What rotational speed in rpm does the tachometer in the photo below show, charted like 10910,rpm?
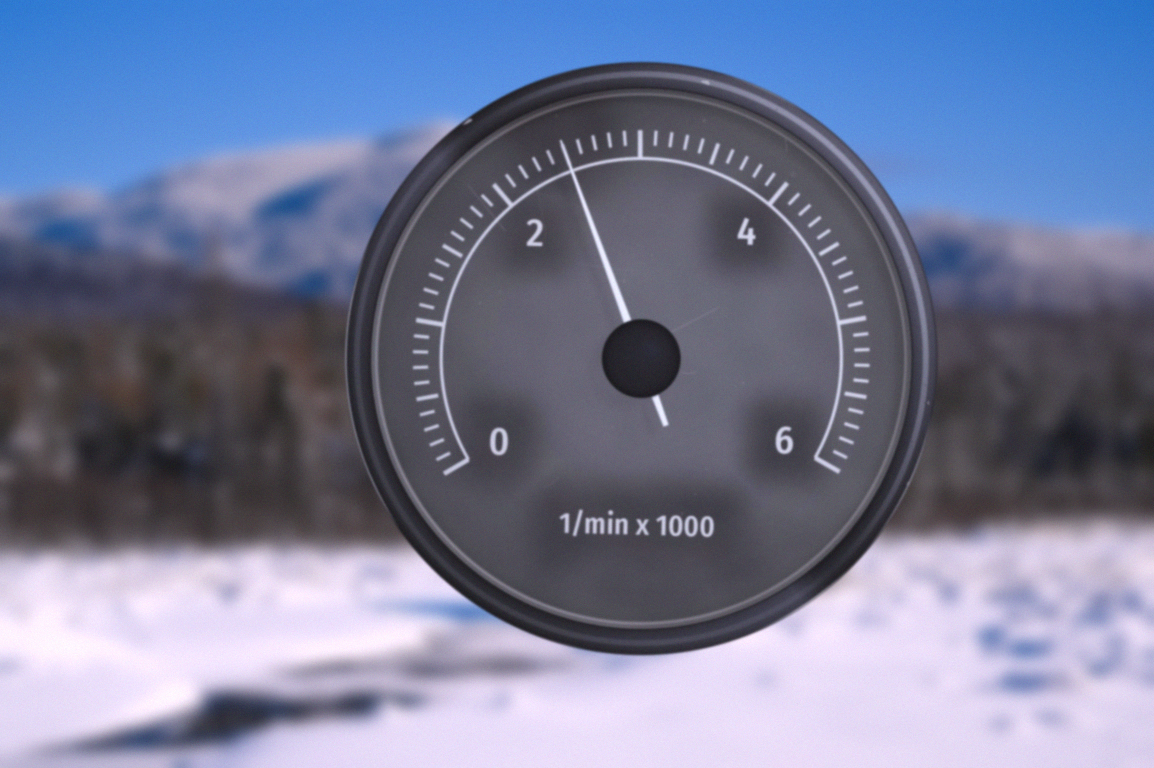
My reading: 2500,rpm
